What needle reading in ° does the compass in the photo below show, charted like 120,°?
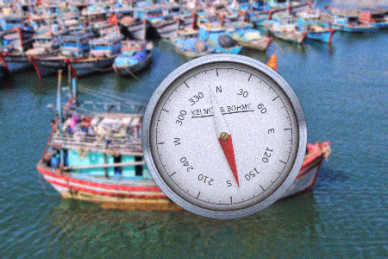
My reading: 170,°
